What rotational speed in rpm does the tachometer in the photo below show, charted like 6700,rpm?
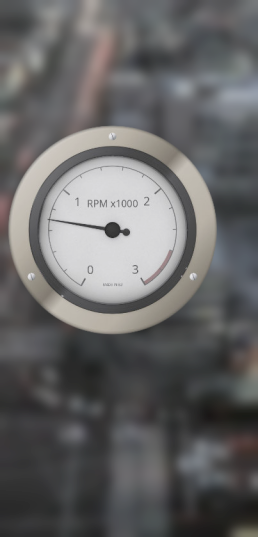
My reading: 700,rpm
